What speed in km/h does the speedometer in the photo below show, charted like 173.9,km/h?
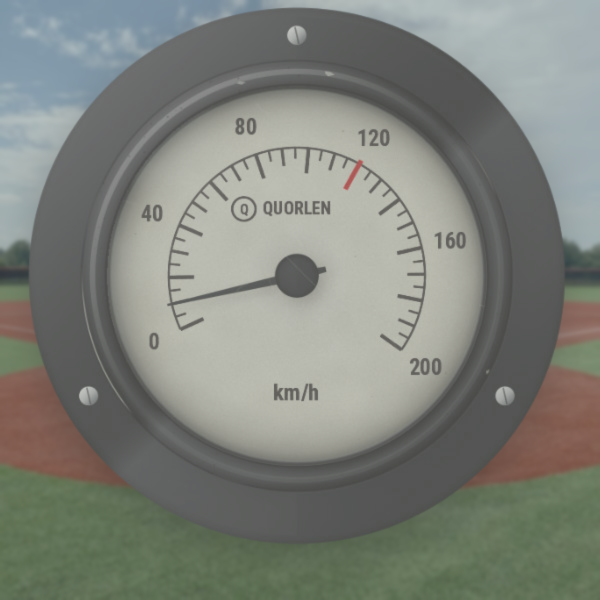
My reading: 10,km/h
